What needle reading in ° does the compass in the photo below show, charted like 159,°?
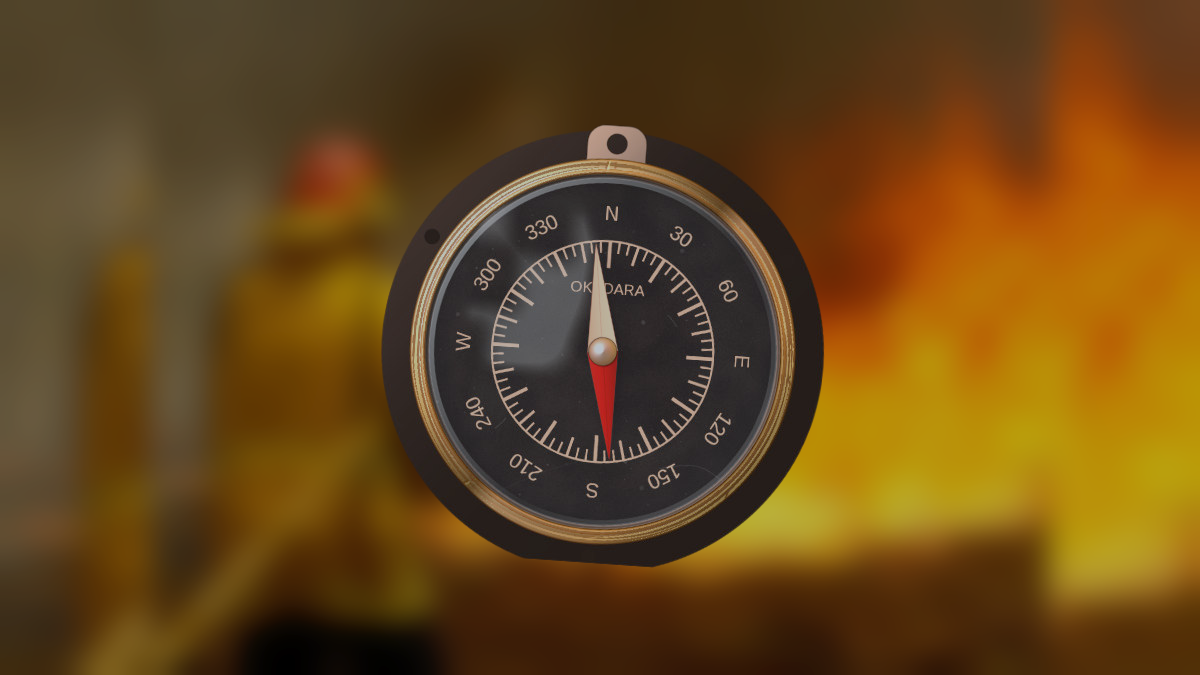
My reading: 172.5,°
